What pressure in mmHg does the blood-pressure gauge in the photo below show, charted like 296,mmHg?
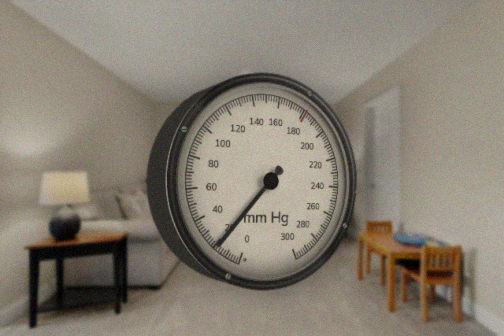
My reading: 20,mmHg
